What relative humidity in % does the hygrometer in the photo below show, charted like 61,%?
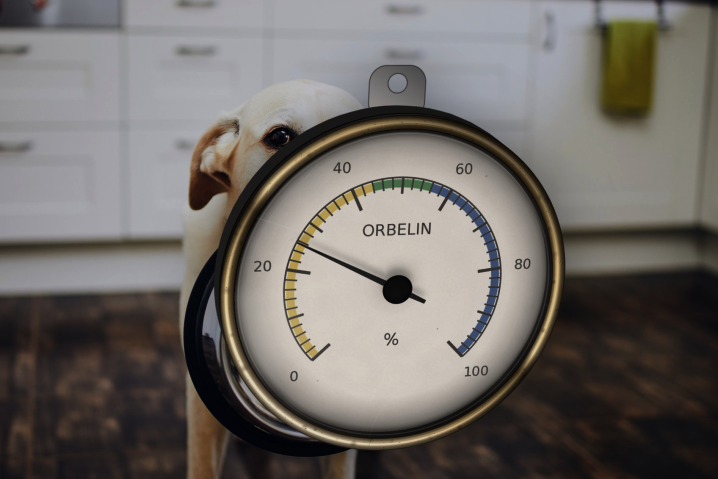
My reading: 26,%
